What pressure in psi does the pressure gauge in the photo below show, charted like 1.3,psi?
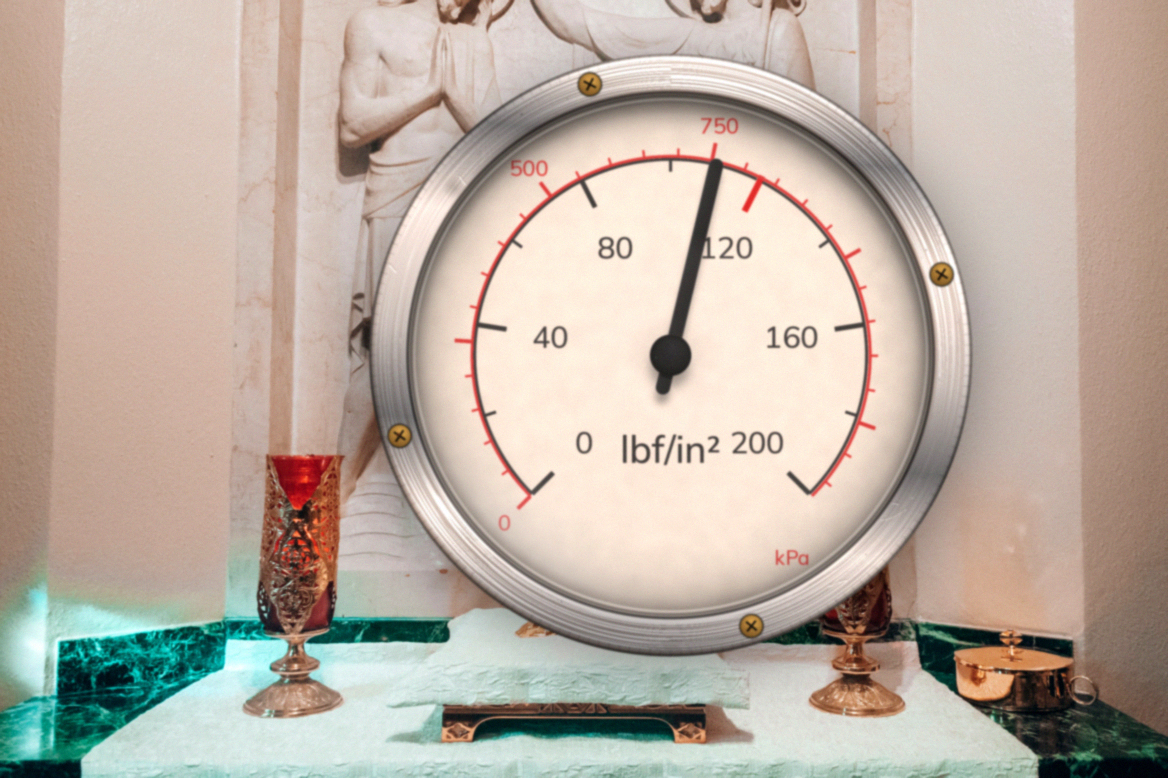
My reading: 110,psi
